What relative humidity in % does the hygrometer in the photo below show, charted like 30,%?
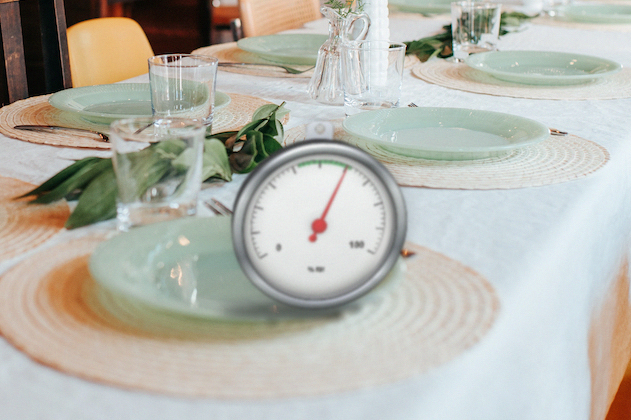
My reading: 60,%
